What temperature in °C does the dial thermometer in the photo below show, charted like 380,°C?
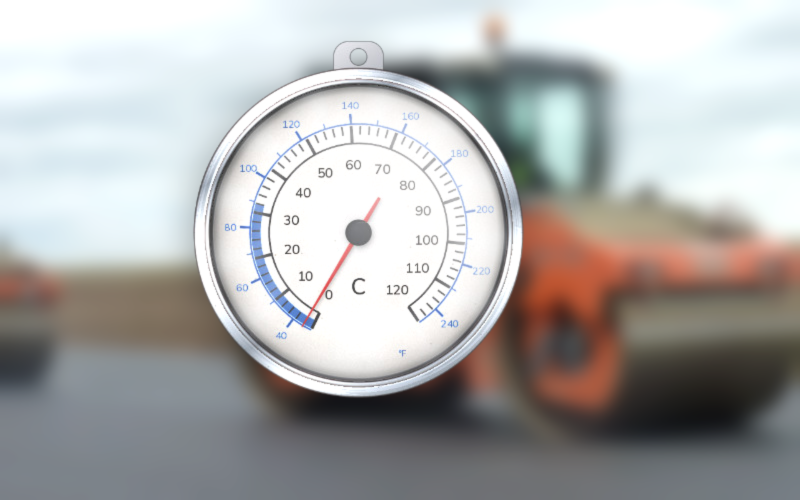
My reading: 2,°C
